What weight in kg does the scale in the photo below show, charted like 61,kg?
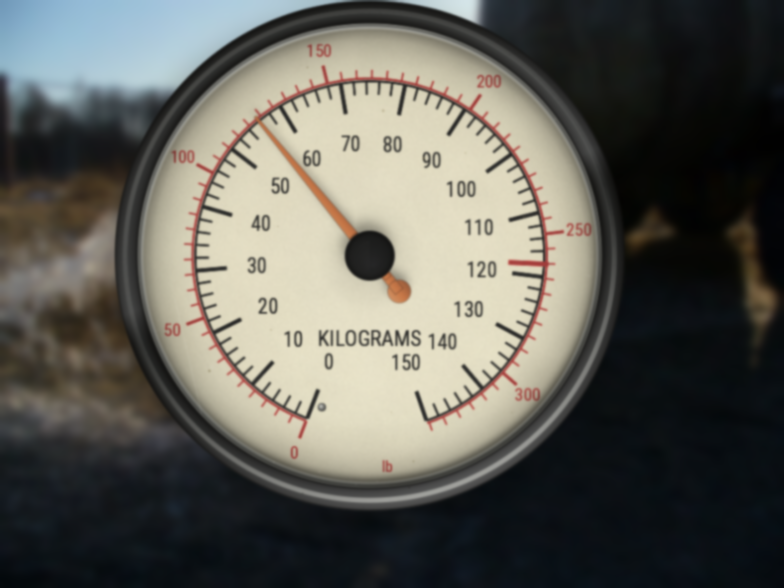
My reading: 56,kg
